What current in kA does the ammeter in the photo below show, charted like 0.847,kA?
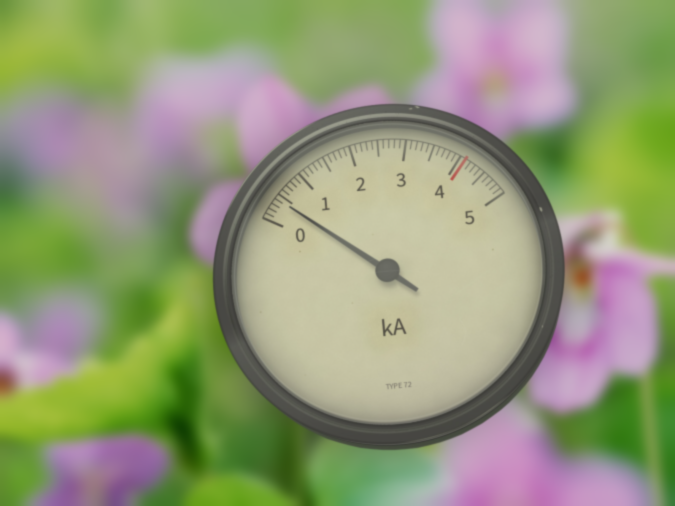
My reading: 0.4,kA
